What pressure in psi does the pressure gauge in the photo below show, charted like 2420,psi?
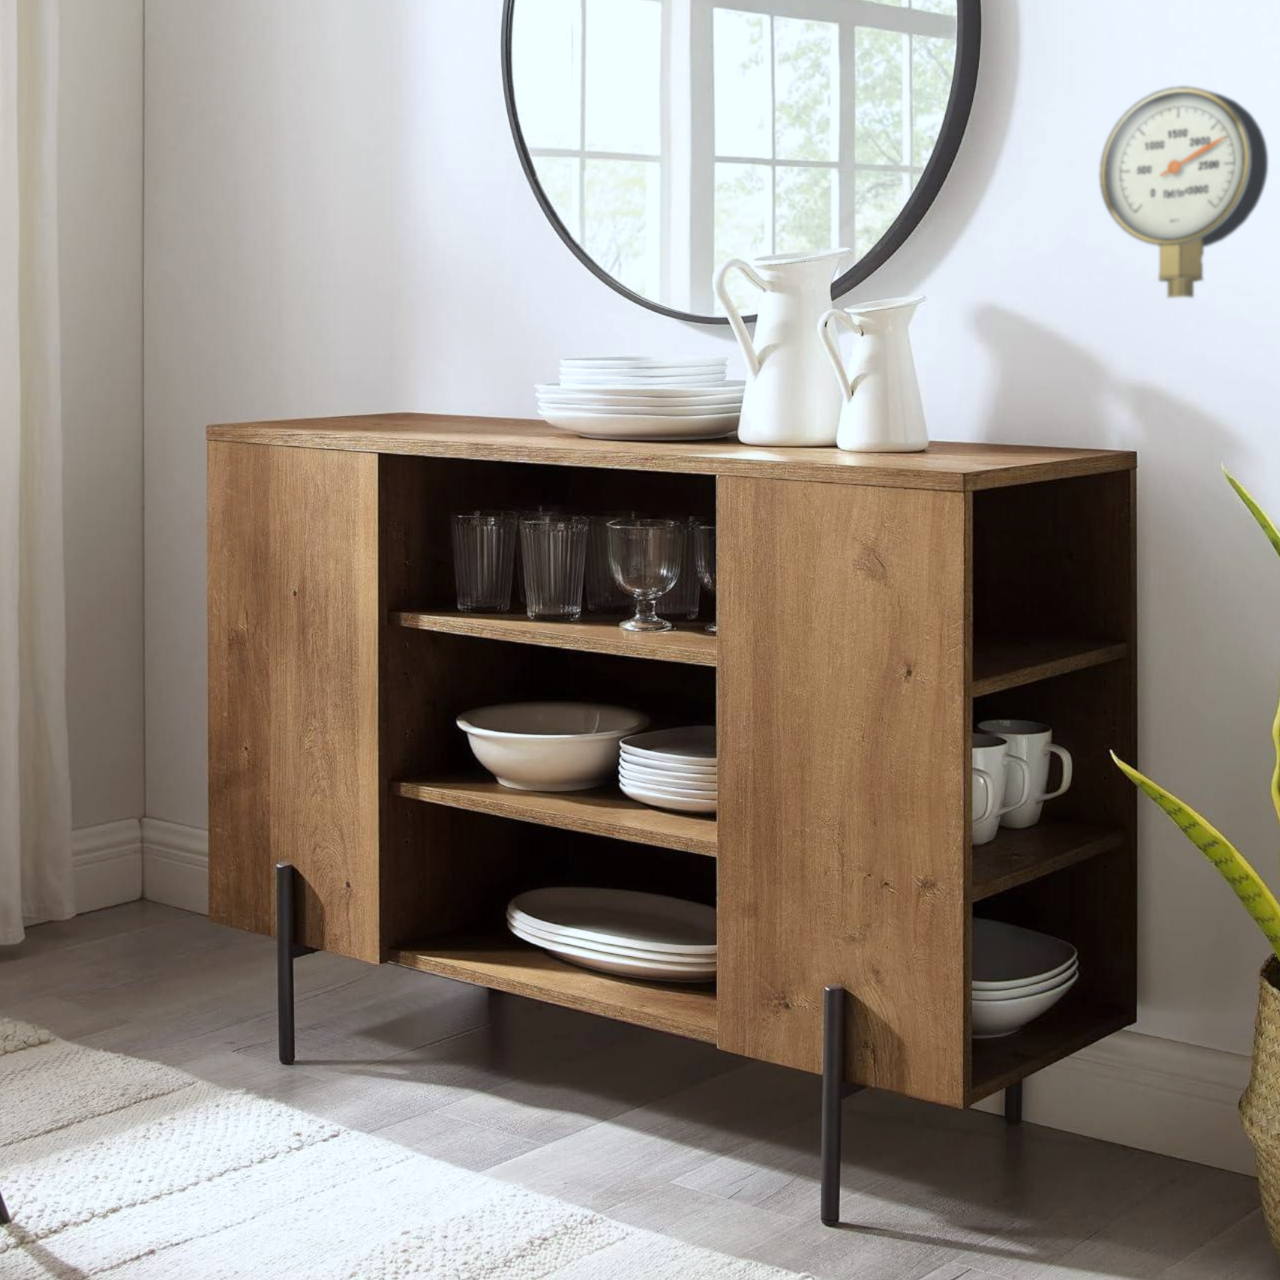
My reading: 2200,psi
